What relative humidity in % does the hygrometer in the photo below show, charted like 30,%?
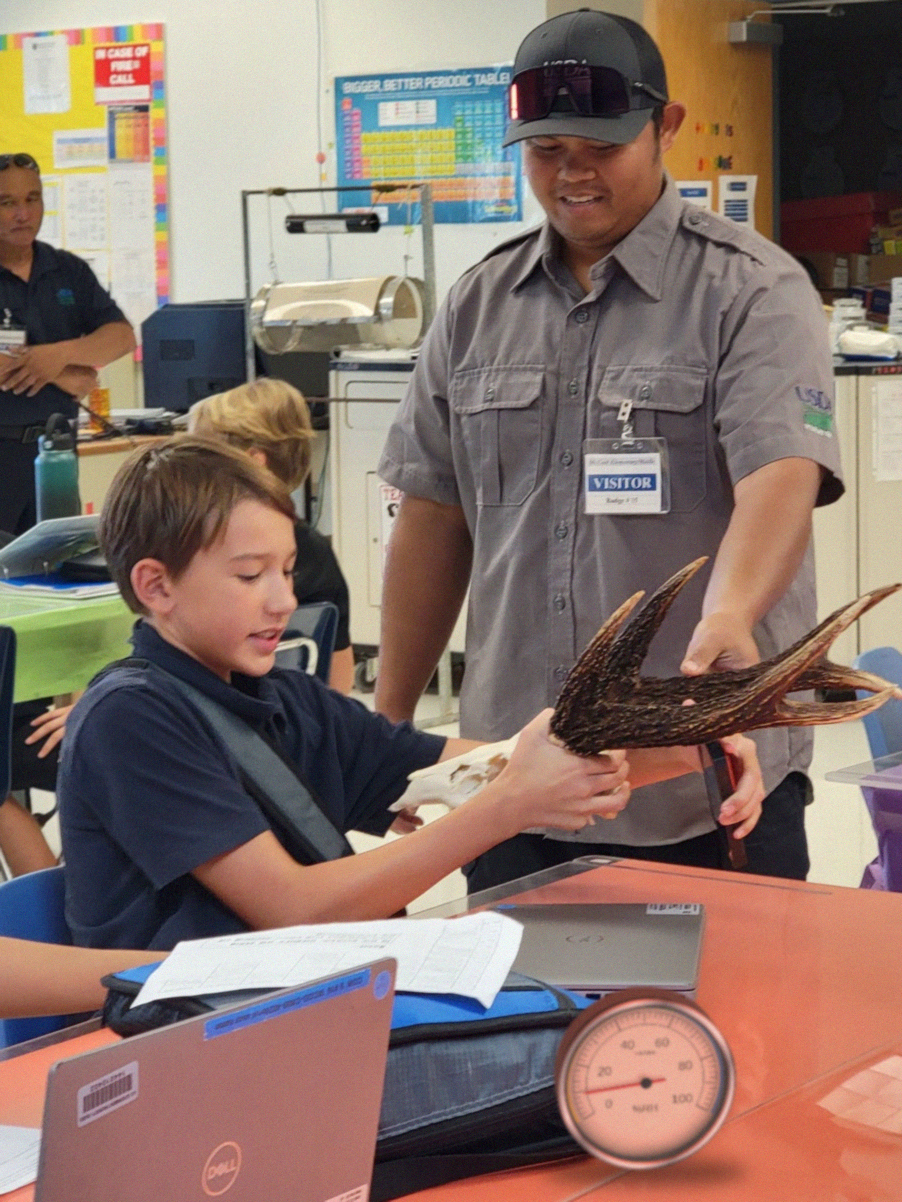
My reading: 10,%
